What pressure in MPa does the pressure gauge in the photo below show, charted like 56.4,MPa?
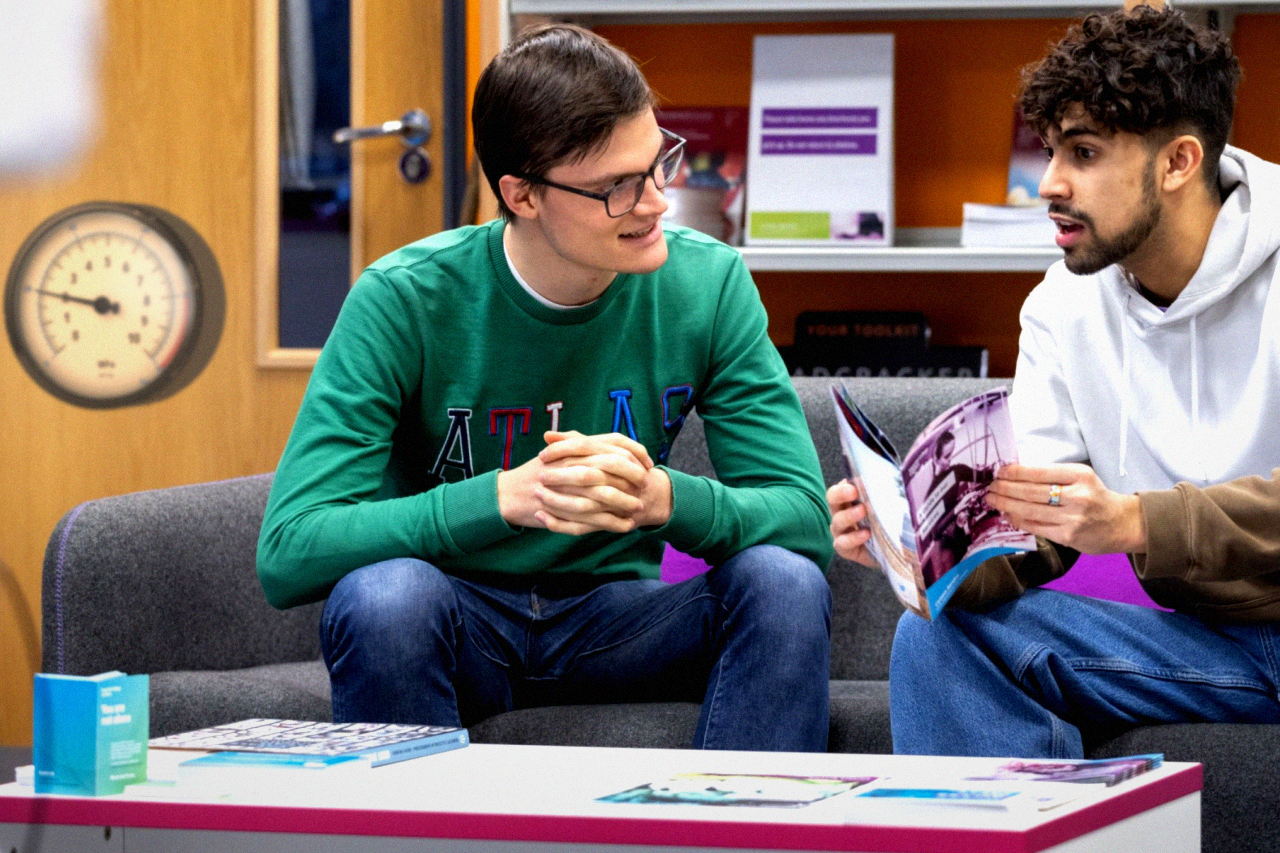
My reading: 2,MPa
